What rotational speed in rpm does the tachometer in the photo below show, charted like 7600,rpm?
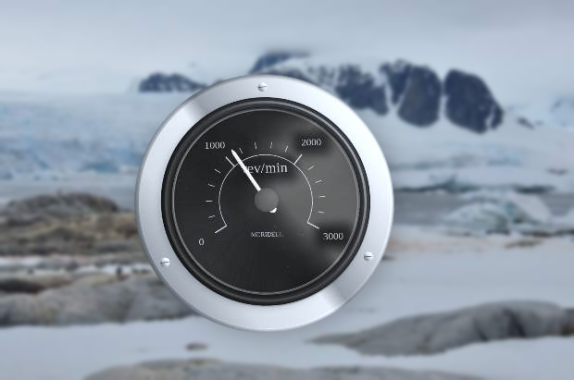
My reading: 1100,rpm
